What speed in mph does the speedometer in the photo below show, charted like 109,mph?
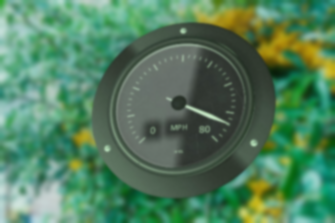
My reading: 74,mph
